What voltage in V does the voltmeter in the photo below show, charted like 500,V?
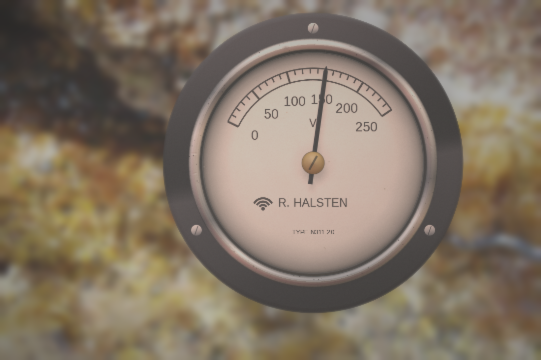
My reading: 150,V
